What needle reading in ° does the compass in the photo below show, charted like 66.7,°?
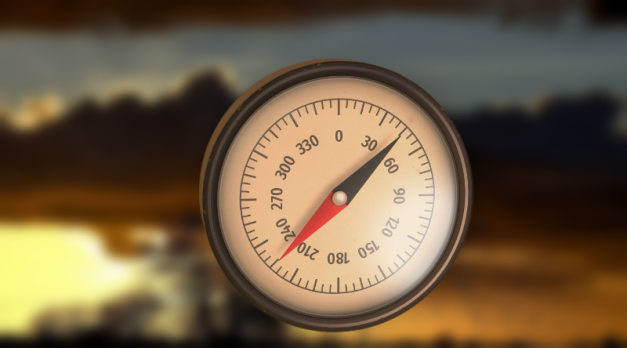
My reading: 225,°
